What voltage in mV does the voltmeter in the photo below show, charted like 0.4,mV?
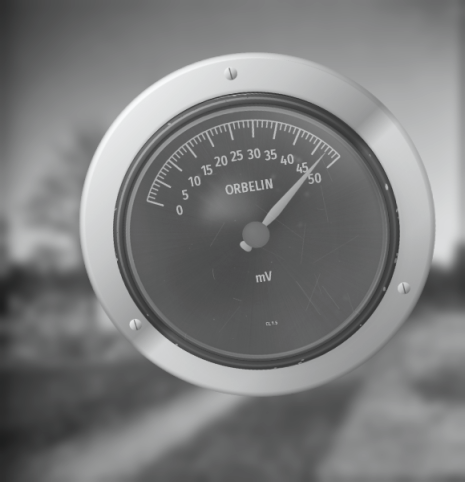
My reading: 47,mV
